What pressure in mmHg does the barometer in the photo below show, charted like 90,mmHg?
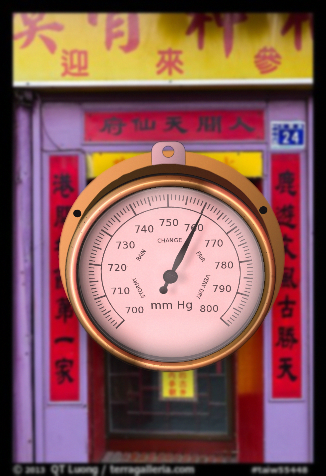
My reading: 760,mmHg
